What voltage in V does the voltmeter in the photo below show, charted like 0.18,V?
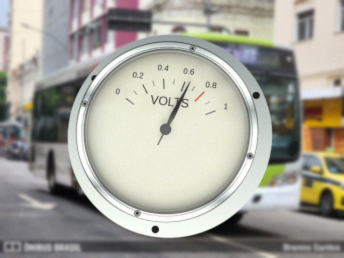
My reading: 0.65,V
